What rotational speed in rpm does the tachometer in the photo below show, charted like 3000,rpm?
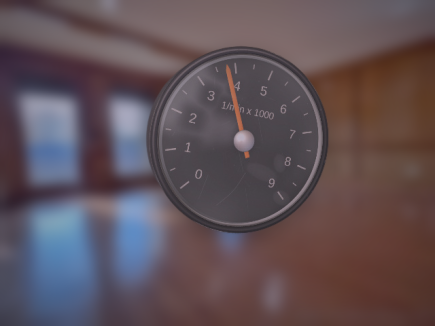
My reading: 3750,rpm
